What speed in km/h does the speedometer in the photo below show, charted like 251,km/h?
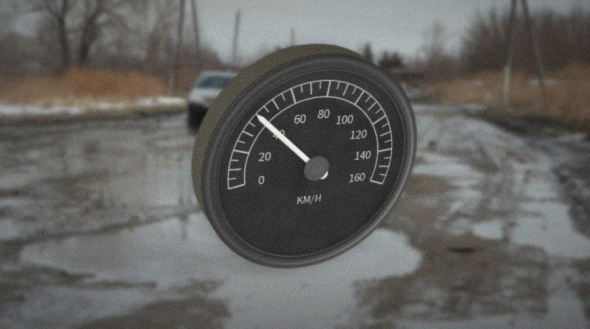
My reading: 40,km/h
